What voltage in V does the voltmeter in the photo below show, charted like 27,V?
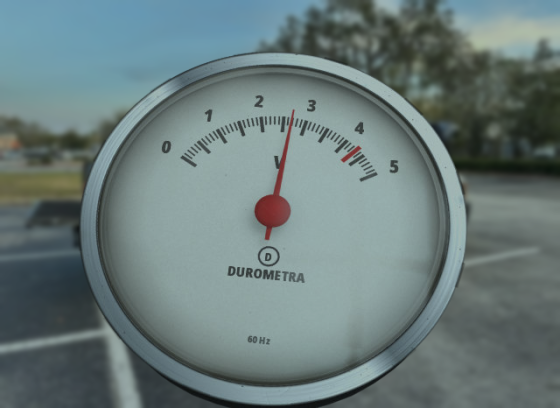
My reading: 2.7,V
